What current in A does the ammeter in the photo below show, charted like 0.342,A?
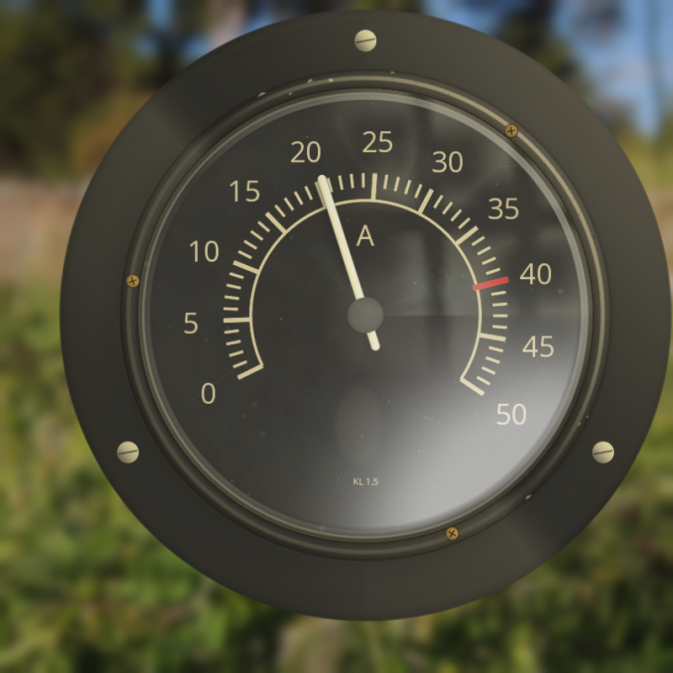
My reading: 20.5,A
